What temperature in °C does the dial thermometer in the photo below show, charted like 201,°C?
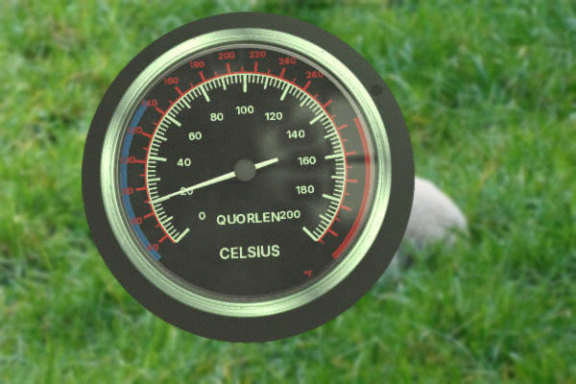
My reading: 20,°C
